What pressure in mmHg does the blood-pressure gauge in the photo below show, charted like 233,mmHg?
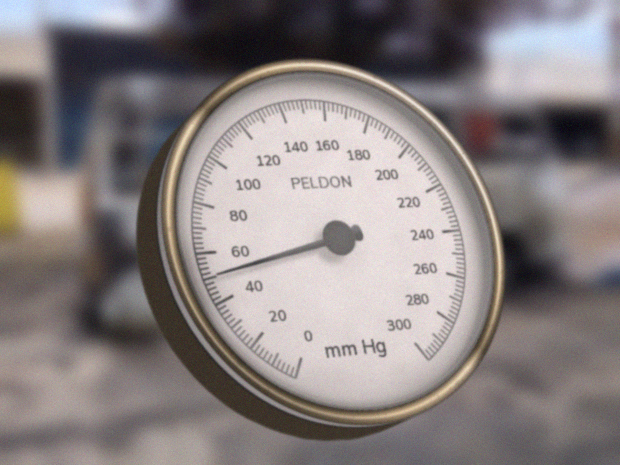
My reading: 50,mmHg
